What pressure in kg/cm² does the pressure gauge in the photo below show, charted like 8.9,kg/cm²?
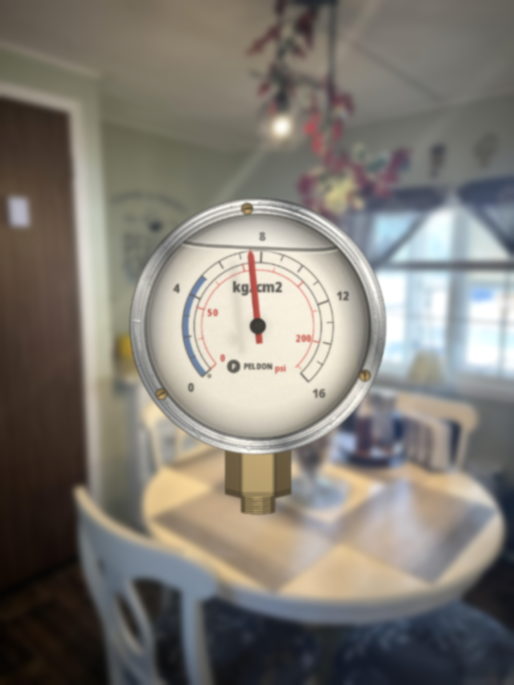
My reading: 7.5,kg/cm²
